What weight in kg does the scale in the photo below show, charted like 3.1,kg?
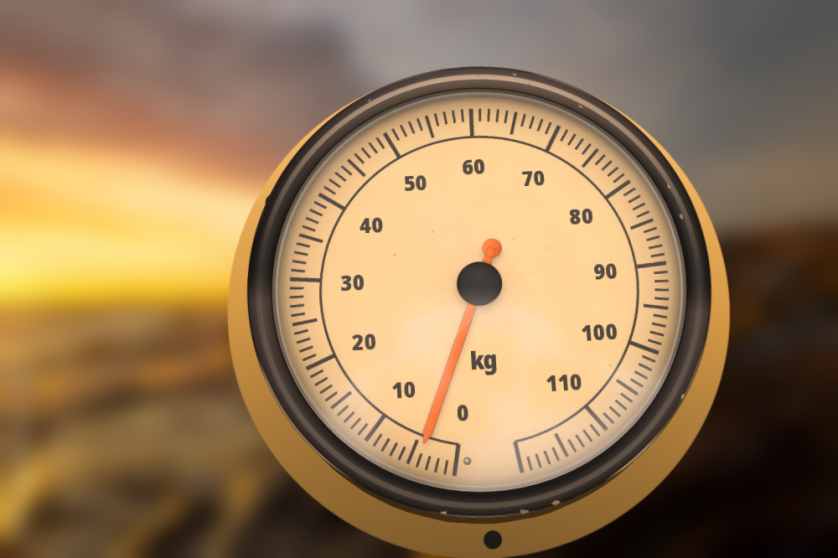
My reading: 4,kg
